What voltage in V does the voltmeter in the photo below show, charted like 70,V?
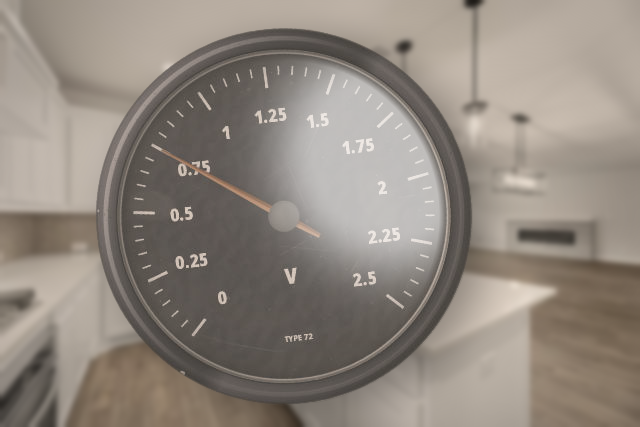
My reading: 0.75,V
